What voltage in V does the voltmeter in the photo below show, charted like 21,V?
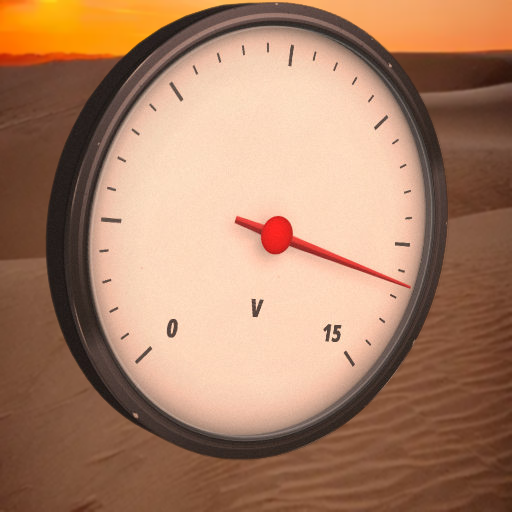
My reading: 13.25,V
